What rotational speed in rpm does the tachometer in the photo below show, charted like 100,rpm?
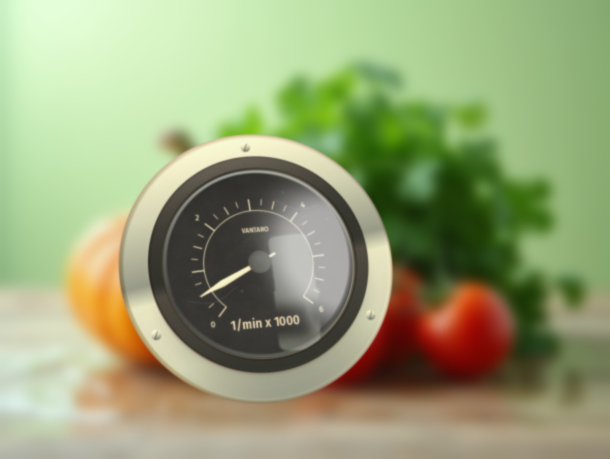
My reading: 500,rpm
